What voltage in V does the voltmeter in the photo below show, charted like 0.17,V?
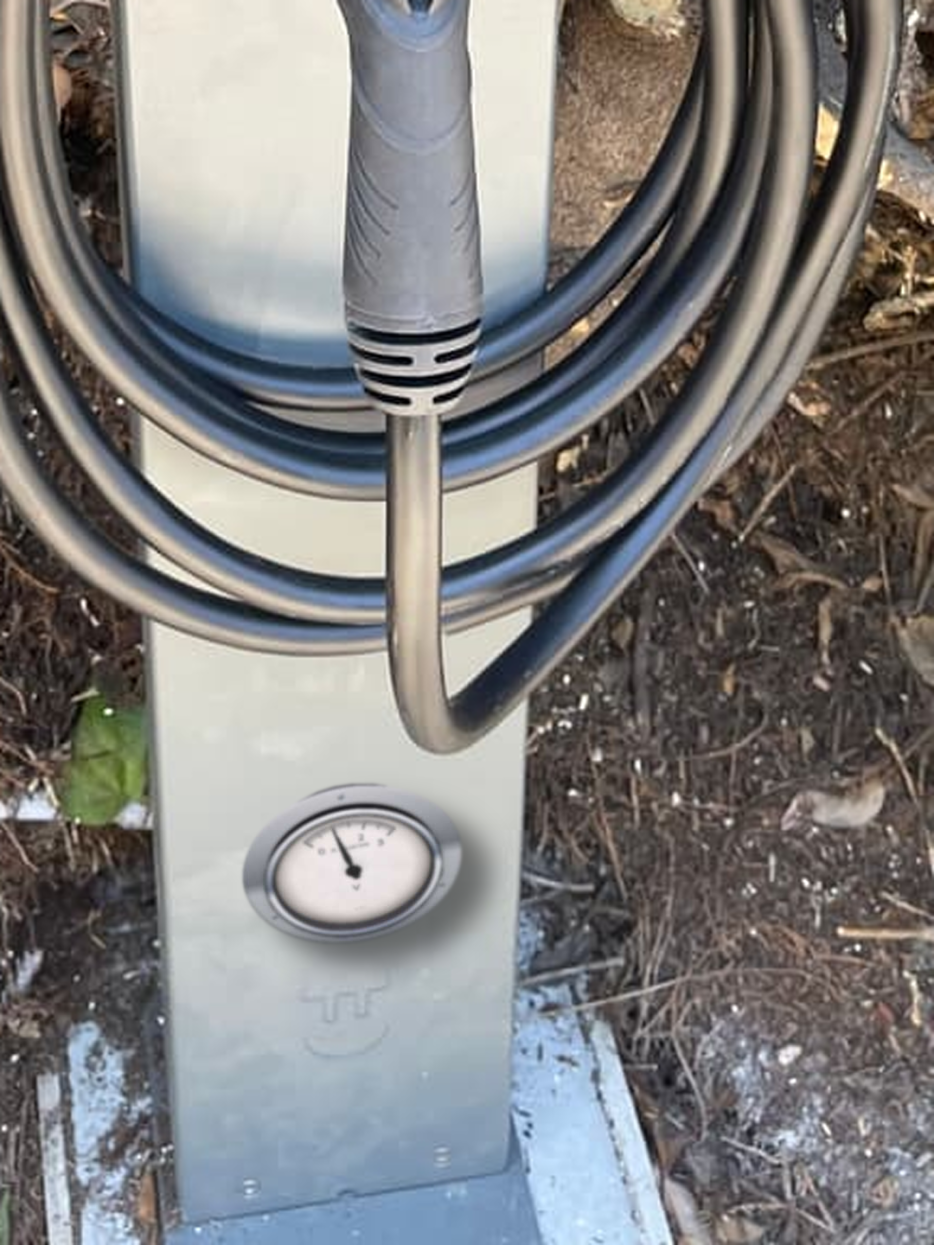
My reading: 1,V
